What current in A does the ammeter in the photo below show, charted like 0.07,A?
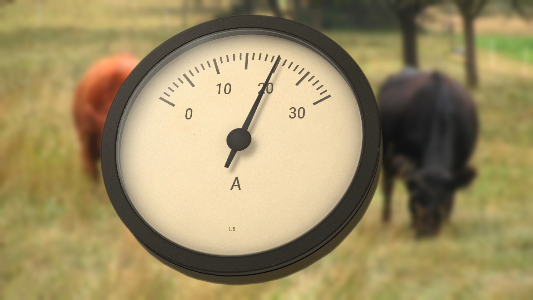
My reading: 20,A
